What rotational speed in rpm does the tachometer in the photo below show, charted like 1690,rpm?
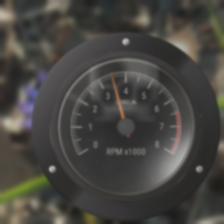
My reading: 3500,rpm
